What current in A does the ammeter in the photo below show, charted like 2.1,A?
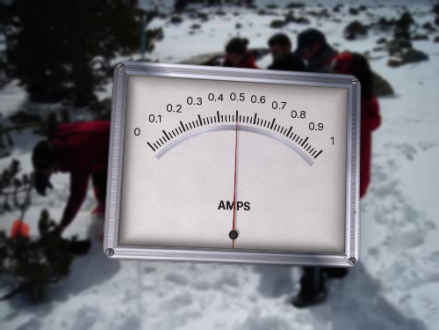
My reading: 0.5,A
